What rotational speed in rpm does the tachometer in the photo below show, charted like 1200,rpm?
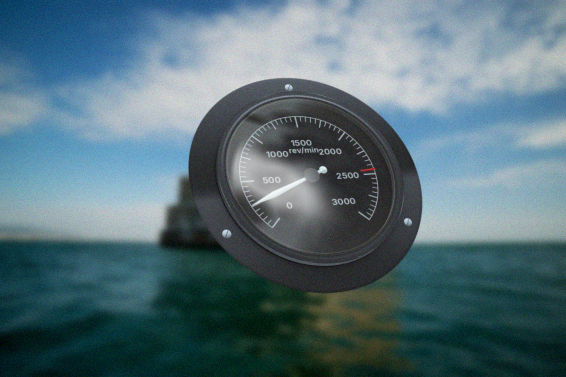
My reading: 250,rpm
